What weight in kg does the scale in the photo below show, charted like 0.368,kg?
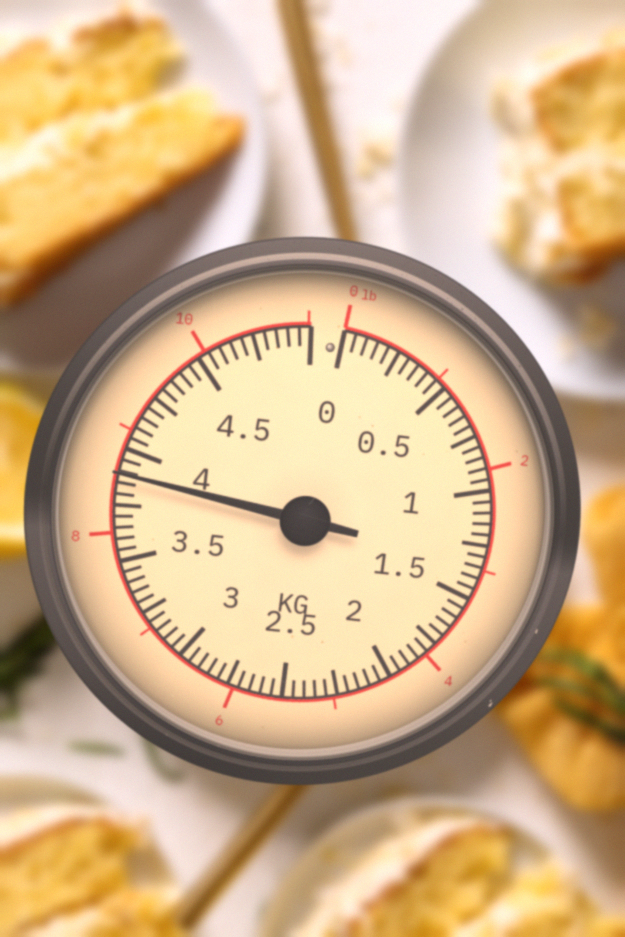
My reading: 3.9,kg
